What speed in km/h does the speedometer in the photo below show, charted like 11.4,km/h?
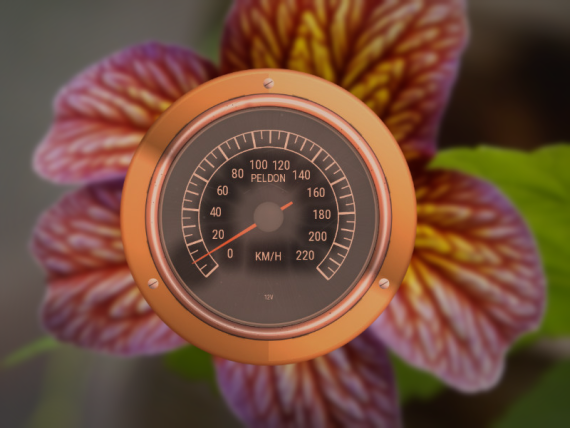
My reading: 10,km/h
